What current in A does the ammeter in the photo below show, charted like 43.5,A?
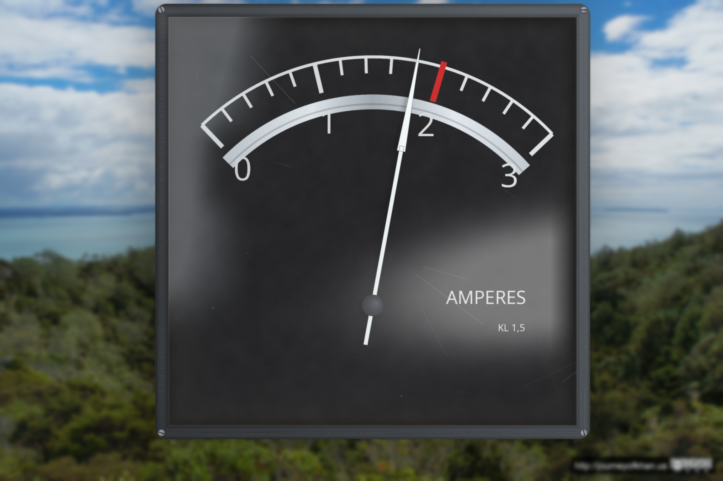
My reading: 1.8,A
